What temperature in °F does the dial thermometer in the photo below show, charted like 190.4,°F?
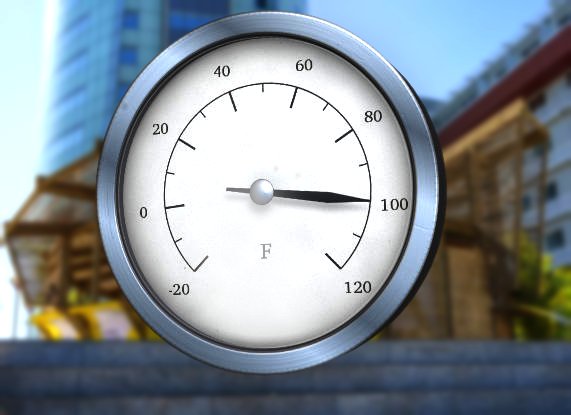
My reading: 100,°F
